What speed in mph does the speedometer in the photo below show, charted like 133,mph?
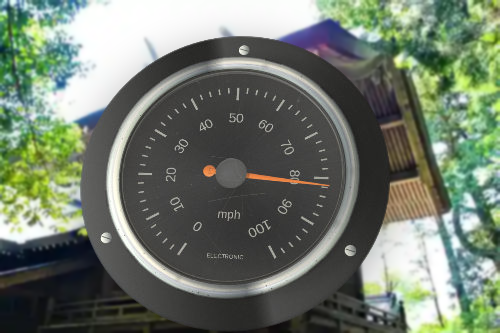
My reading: 82,mph
